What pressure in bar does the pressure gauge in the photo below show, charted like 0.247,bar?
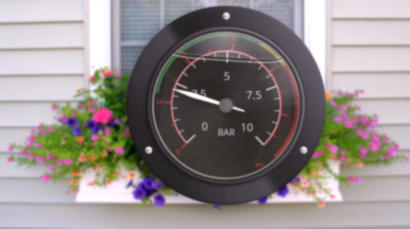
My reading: 2.25,bar
